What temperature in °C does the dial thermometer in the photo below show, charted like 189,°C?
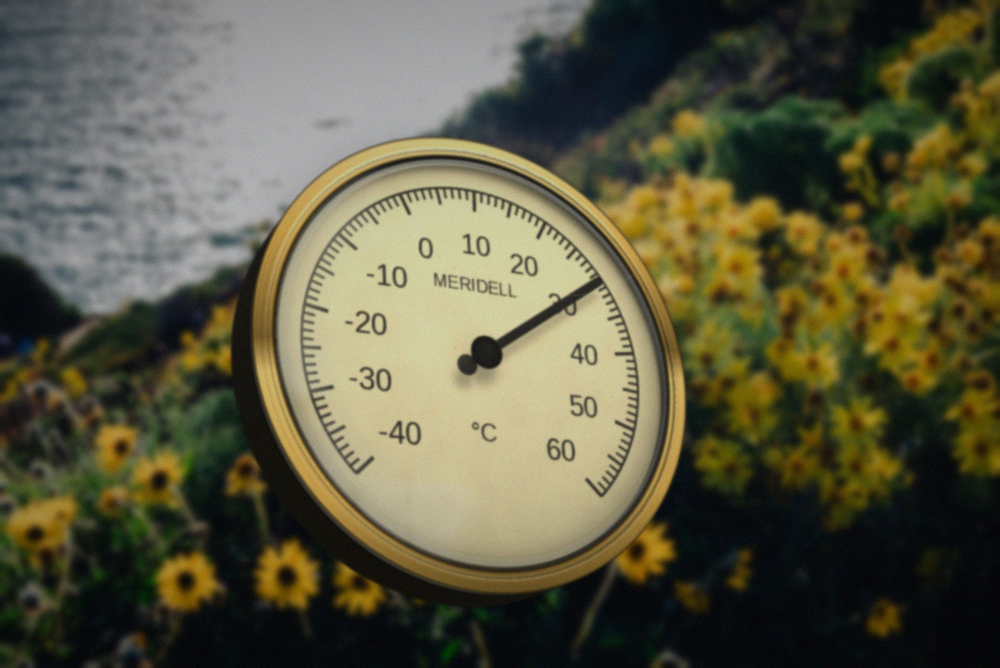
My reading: 30,°C
